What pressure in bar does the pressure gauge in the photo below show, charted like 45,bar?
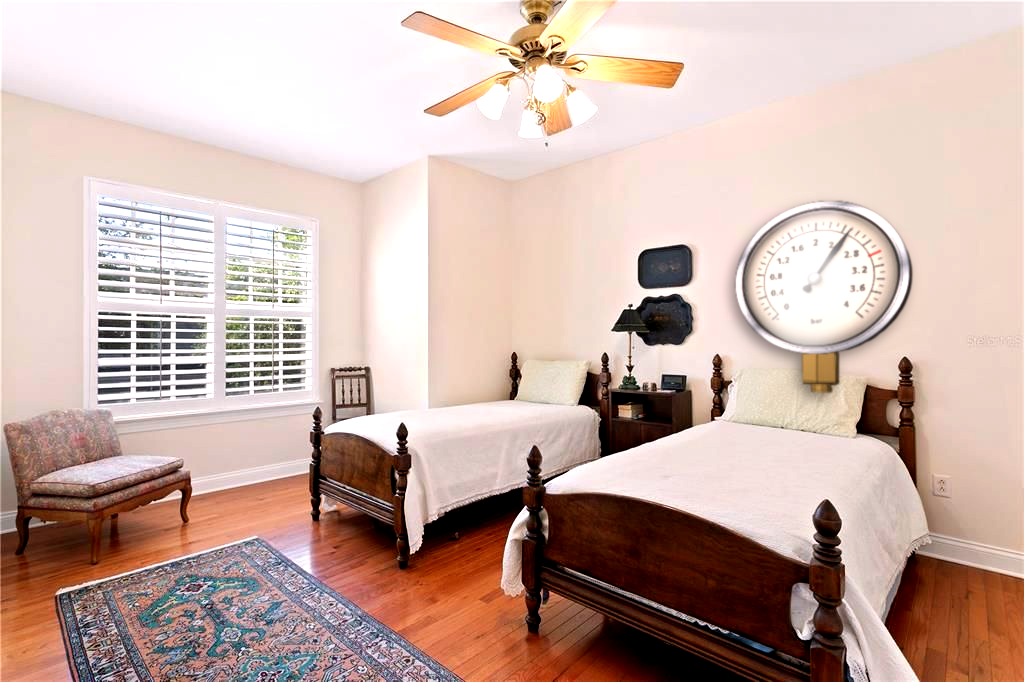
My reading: 2.5,bar
